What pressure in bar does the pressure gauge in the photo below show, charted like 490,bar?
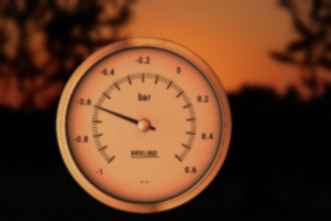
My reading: -0.6,bar
